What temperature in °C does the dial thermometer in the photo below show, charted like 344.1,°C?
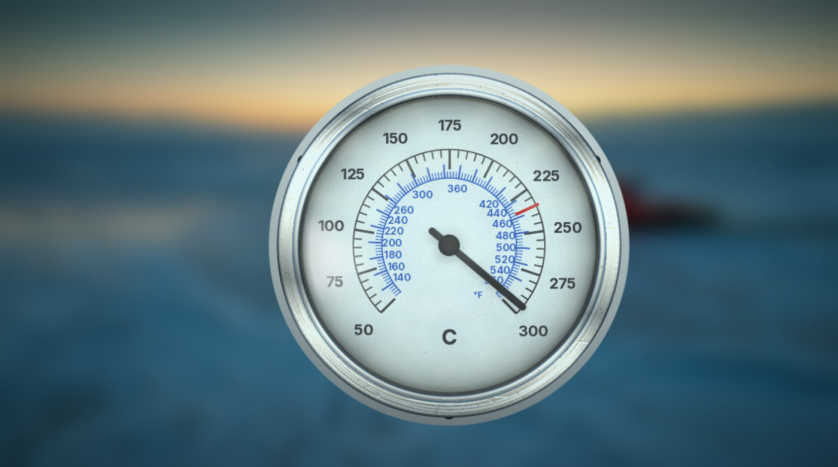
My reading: 295,°C
